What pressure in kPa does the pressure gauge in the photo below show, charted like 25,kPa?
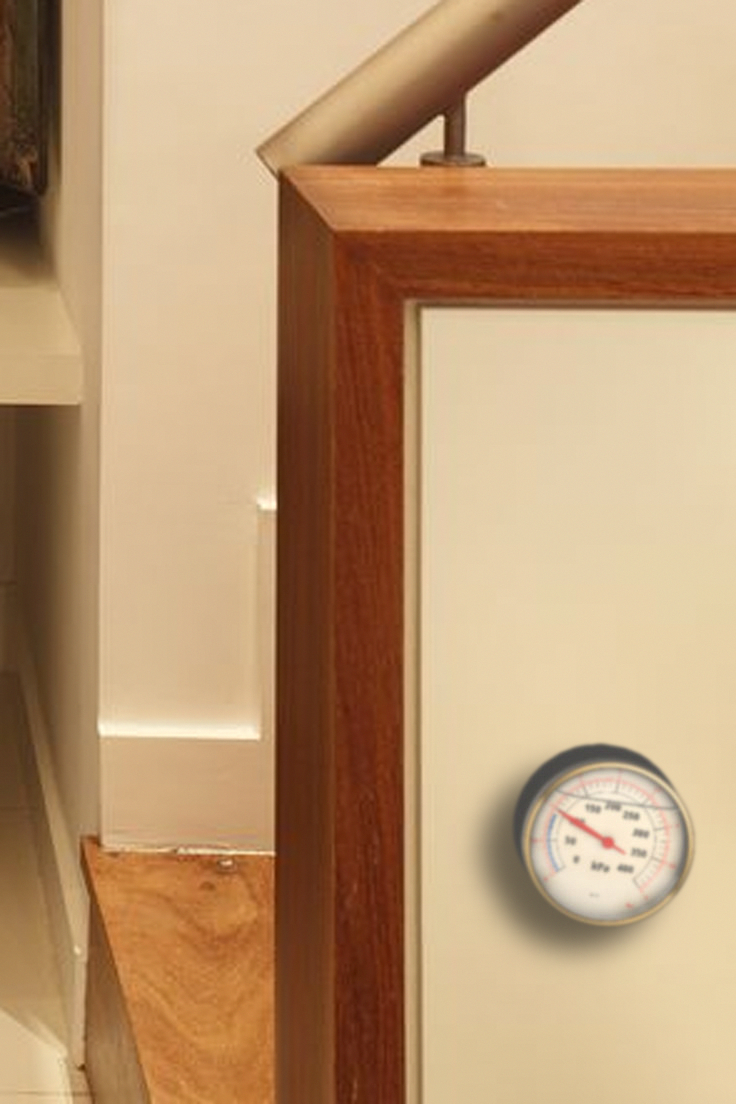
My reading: 100,kPa
